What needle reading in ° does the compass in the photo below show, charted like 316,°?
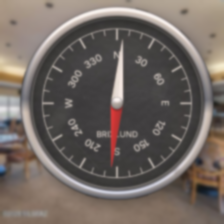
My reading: 185,°
